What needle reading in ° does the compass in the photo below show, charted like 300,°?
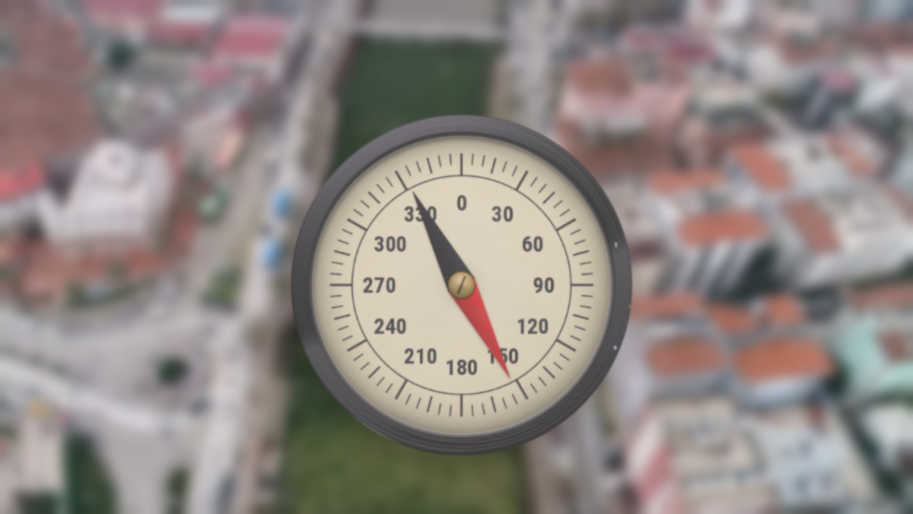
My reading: 152.5,°
